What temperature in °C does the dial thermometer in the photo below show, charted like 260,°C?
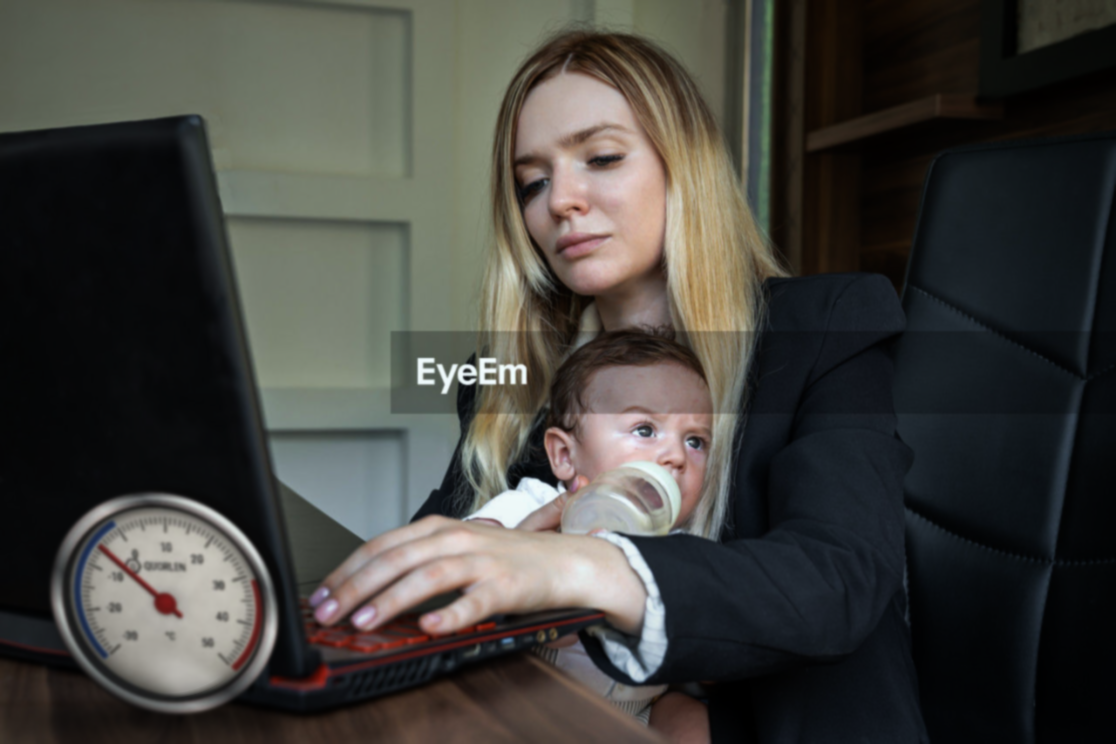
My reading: -5,°C
